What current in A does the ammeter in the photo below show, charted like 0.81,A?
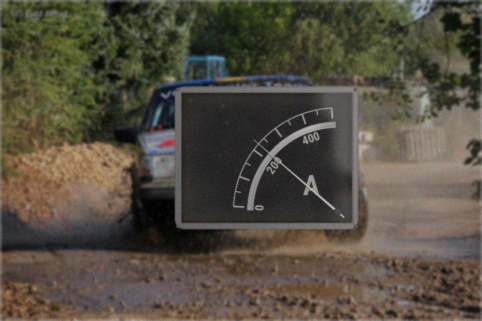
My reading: 225,A
